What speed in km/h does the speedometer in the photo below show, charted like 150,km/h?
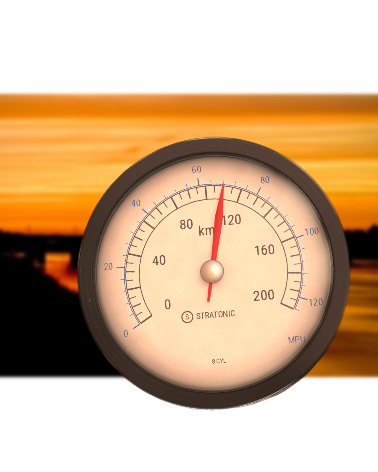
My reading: 110,km/h
